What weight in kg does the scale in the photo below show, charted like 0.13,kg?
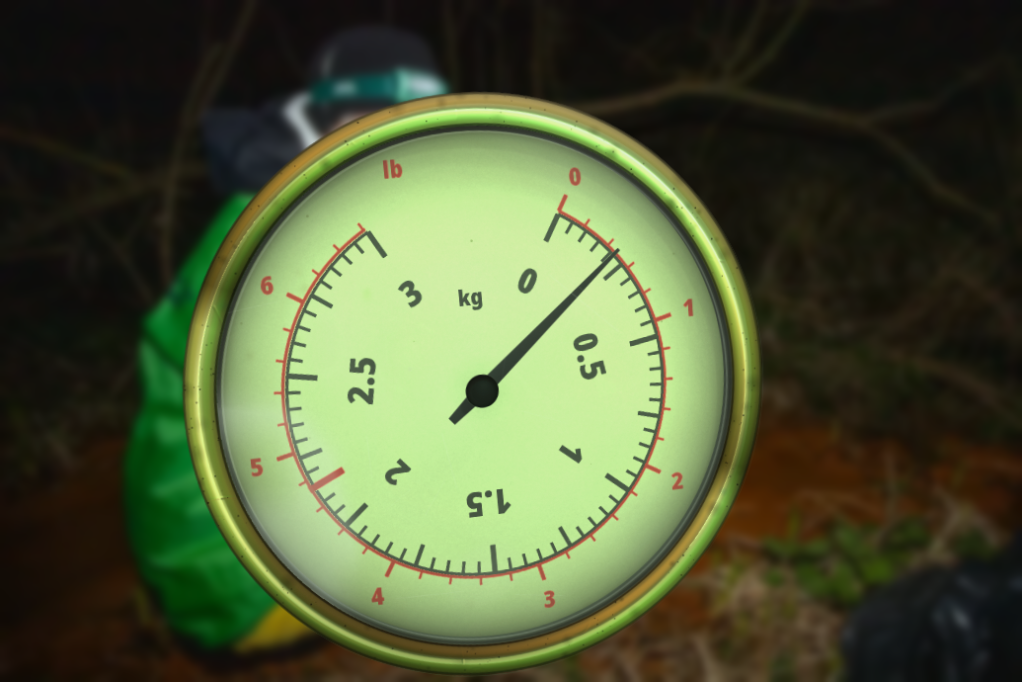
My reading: 0.2,kg
